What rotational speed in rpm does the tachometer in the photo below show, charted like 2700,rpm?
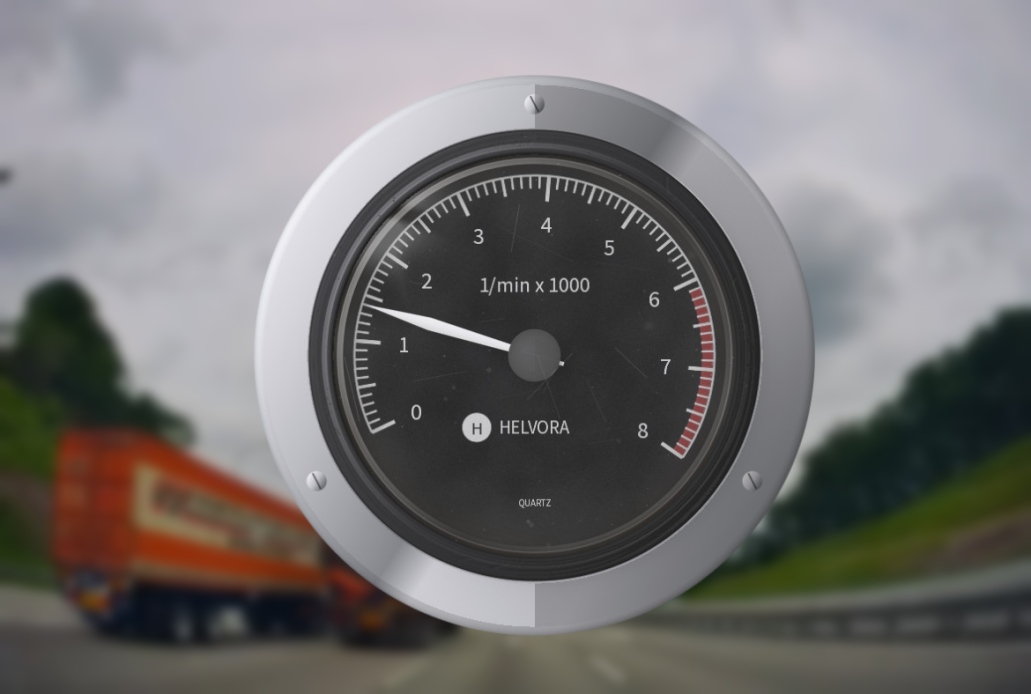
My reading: 1400,rpm
